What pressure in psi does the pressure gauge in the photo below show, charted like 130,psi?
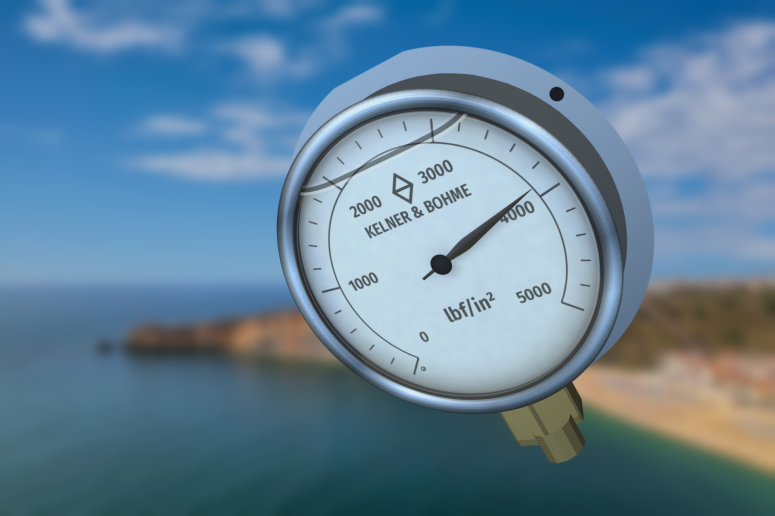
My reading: 3900,psi
